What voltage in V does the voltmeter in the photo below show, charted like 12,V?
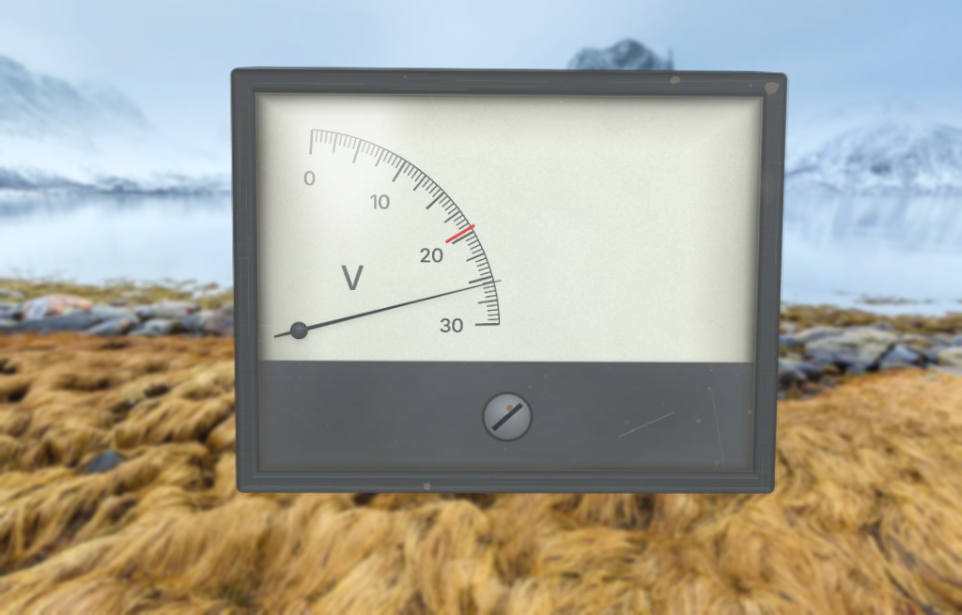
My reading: 25.5,V
